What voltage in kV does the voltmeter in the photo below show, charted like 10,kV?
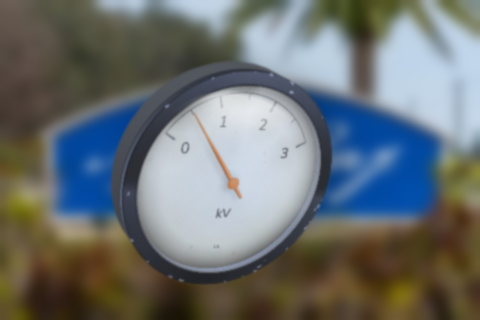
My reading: 0.5,kV
